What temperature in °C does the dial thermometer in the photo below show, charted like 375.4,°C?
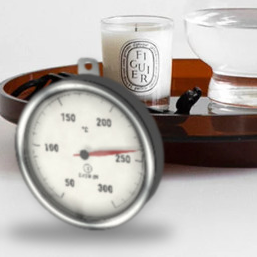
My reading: 240,°C
